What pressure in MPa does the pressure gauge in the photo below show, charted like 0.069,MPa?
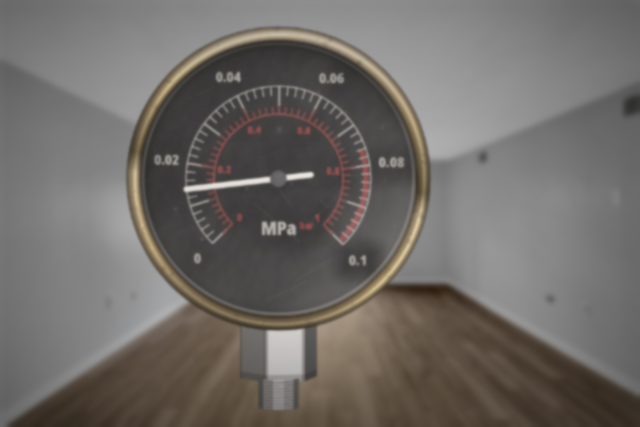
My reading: 0.014,MPa
